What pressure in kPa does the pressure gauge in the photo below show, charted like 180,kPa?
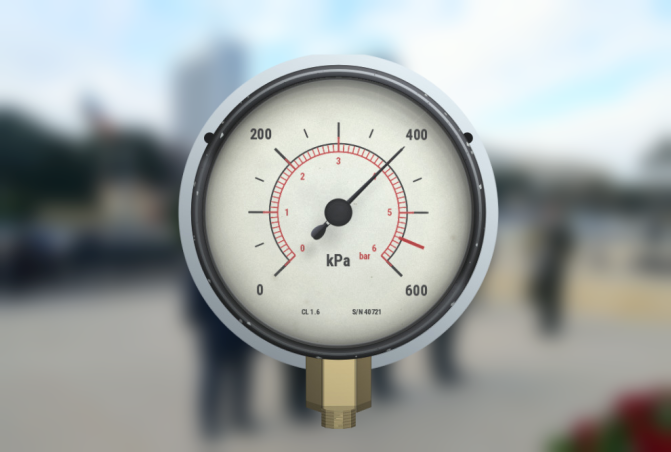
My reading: 400,kPa
